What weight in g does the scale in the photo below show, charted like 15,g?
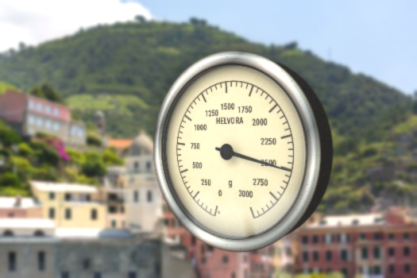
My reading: 2500,g
